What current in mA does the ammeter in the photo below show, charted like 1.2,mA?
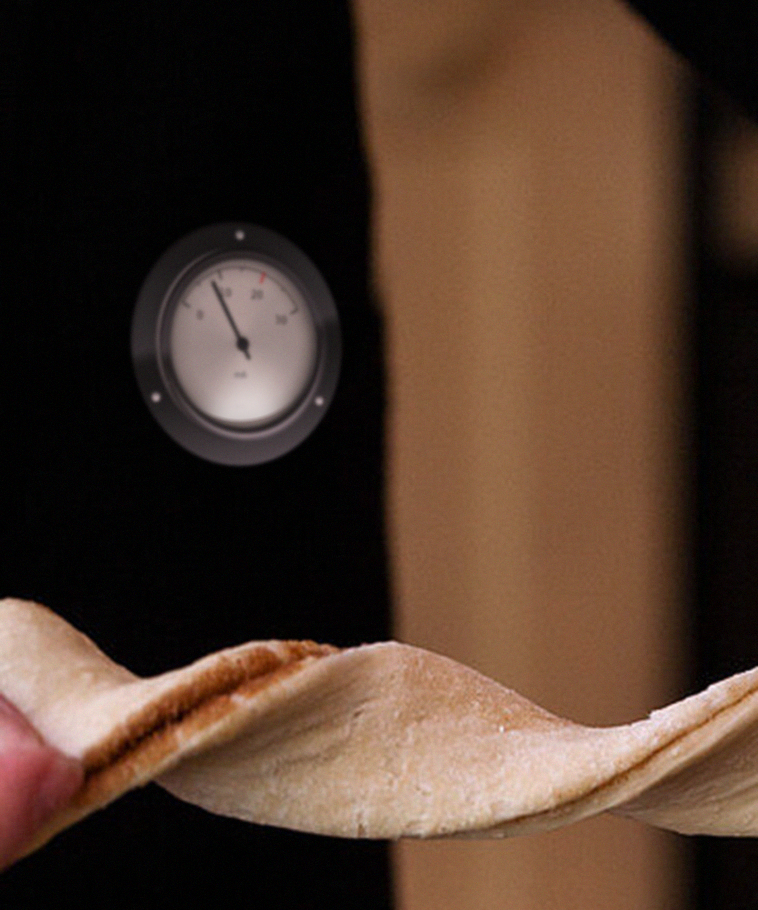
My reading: 7.5,mA
